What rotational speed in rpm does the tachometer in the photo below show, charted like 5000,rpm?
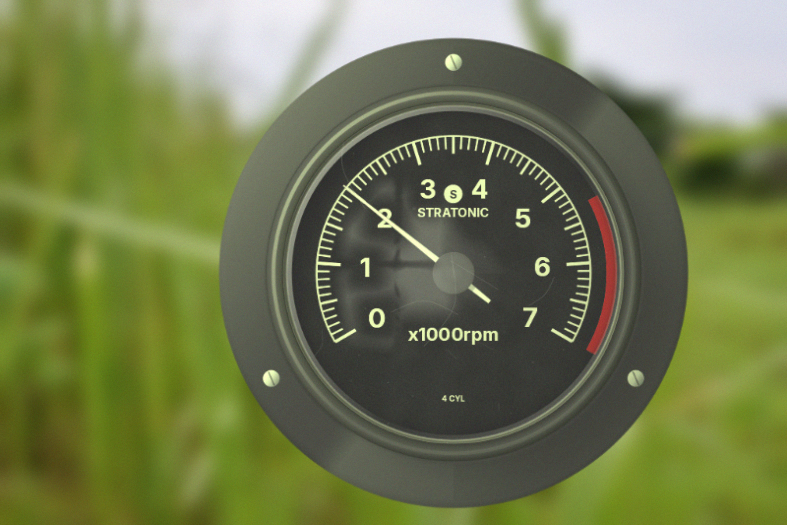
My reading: 2000,rpm
